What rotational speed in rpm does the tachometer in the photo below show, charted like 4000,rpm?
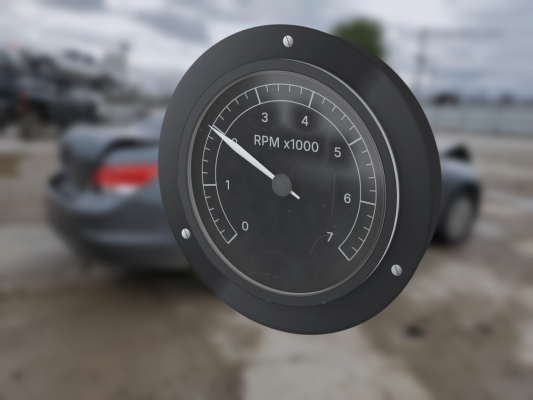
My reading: 2000,rpm
